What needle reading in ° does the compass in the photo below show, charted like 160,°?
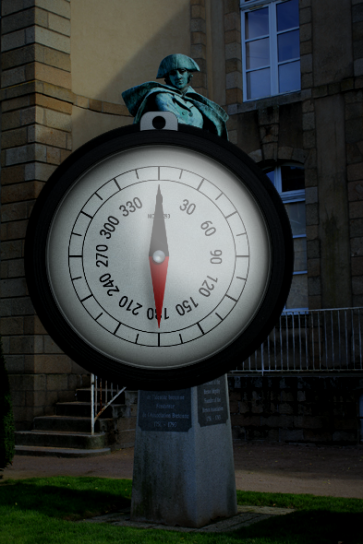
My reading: 180,°
